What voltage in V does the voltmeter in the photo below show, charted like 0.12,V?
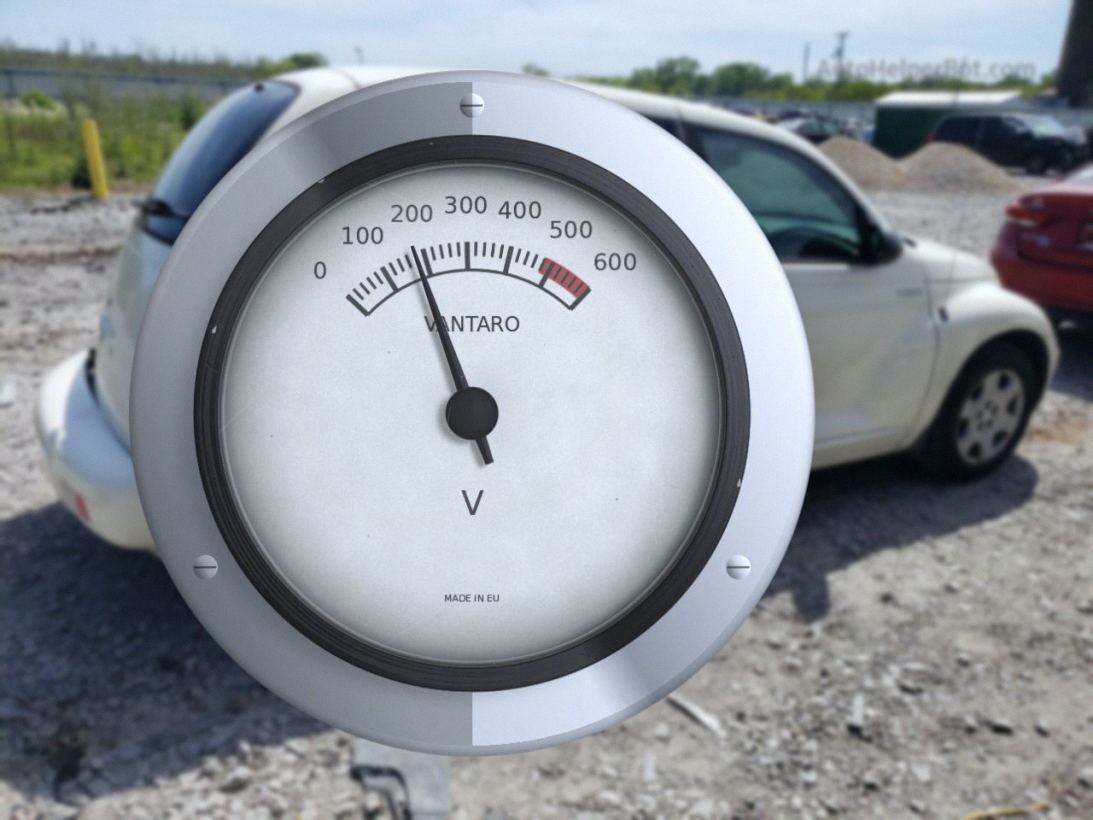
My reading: 180,V
